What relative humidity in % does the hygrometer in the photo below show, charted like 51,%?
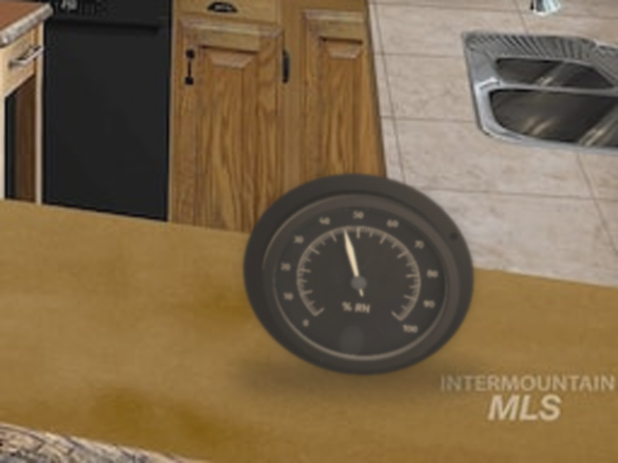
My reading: 45,%
